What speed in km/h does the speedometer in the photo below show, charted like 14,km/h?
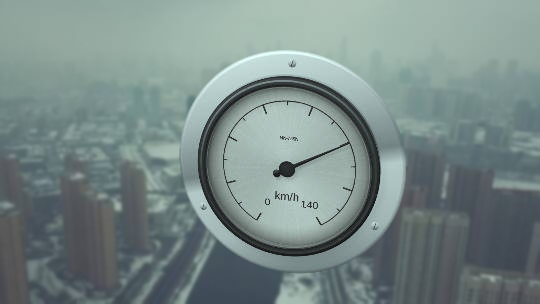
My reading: 100,km/h
